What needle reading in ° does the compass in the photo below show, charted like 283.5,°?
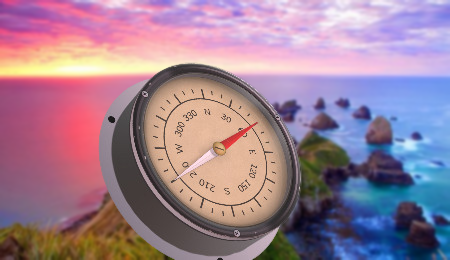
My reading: 60,°
